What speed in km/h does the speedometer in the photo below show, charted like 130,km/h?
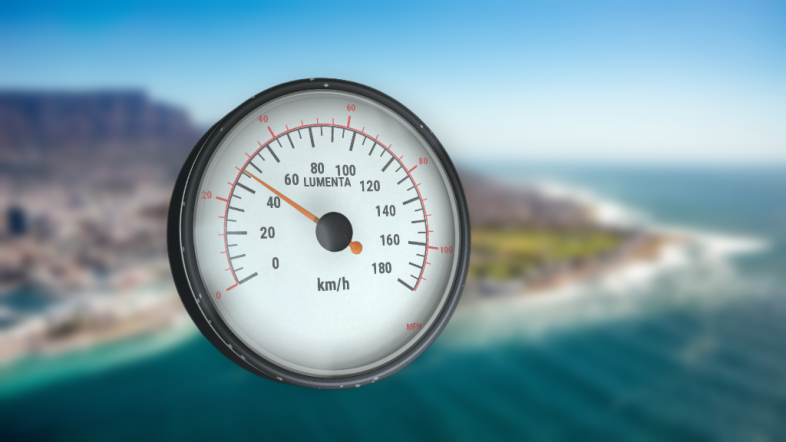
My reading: 45,km/h
